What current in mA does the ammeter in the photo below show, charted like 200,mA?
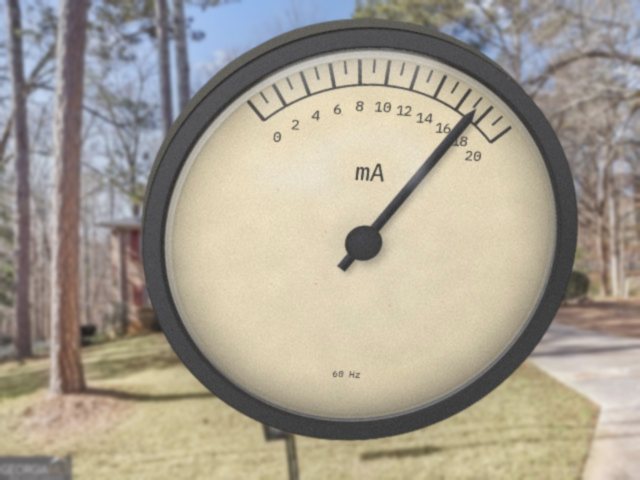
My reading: 17,mA
